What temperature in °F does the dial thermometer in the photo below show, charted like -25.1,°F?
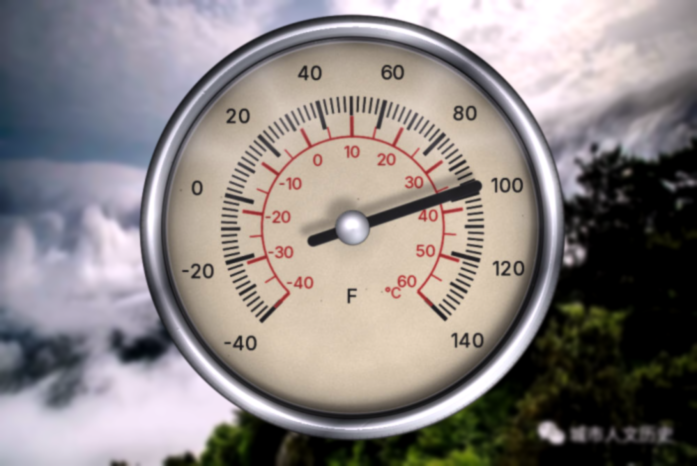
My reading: 98,°F
